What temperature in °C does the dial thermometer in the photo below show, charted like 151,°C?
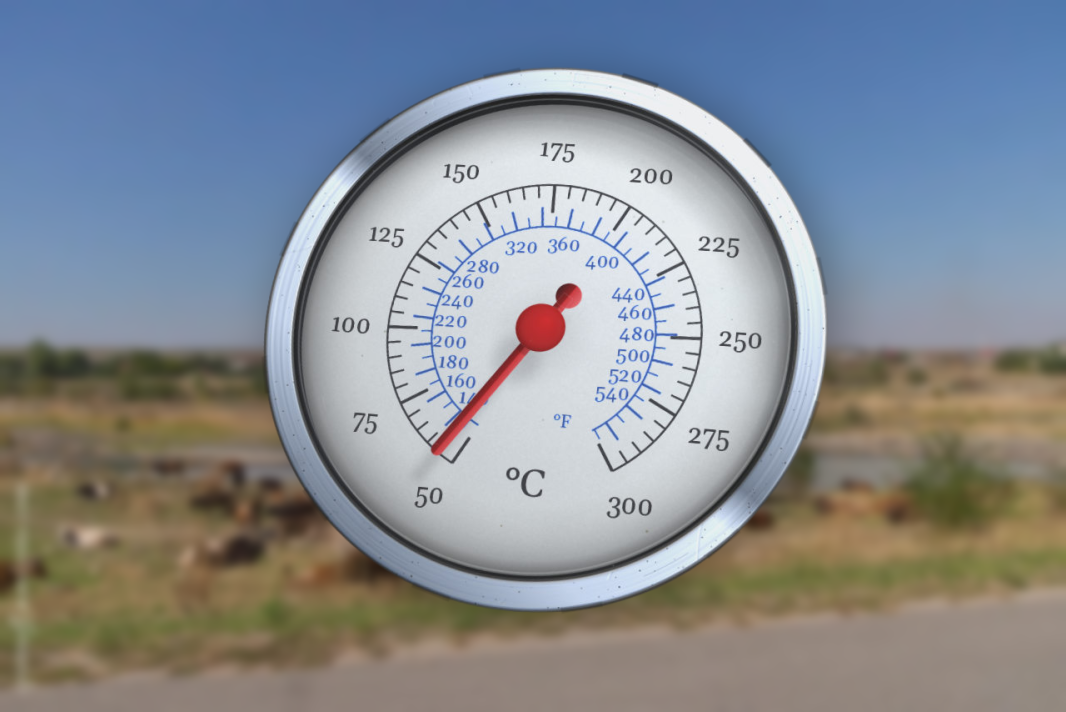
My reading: 55,°C
